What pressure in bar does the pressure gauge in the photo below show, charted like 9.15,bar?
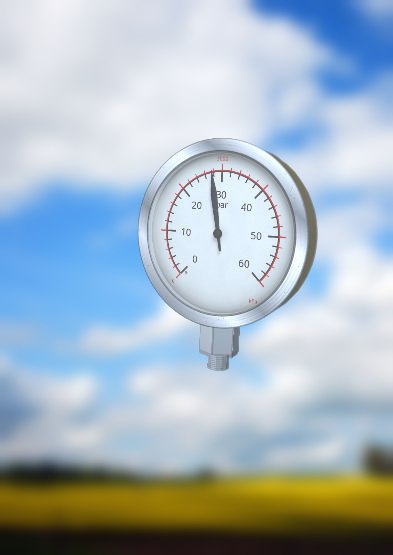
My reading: 28,bar
